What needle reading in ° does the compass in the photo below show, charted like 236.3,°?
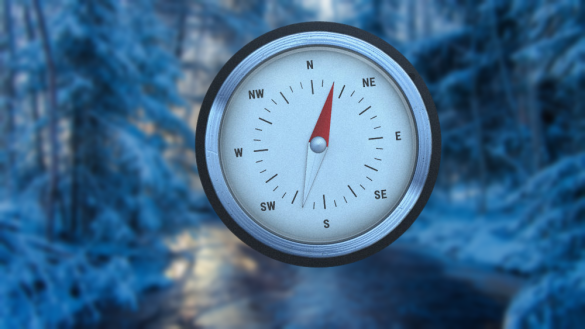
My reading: 20,°
